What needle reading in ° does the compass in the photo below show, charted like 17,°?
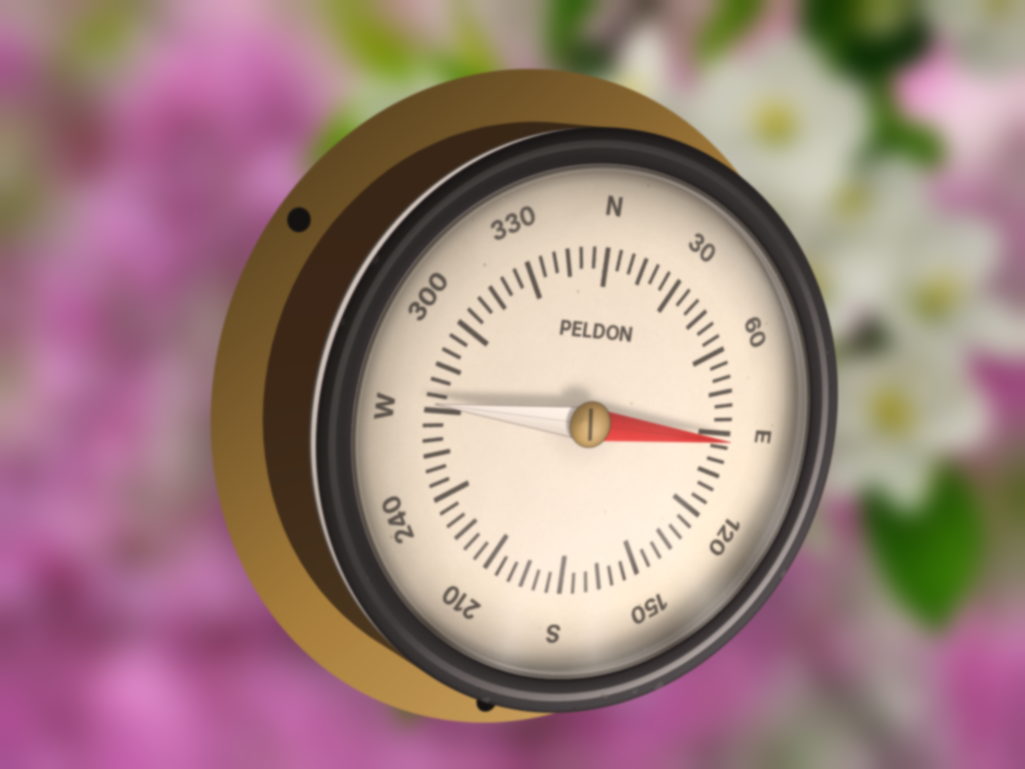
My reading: 92.5,°
